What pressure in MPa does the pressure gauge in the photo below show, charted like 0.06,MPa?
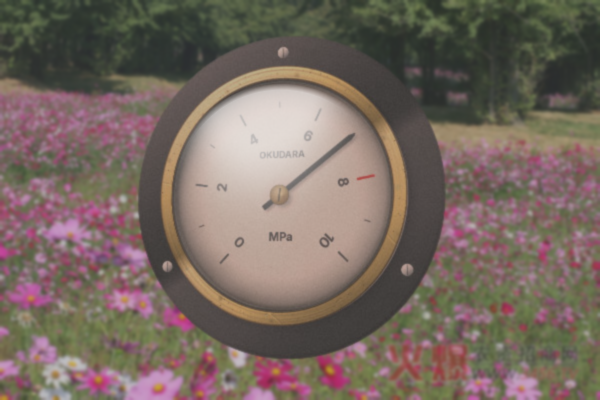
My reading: 7,MPa
